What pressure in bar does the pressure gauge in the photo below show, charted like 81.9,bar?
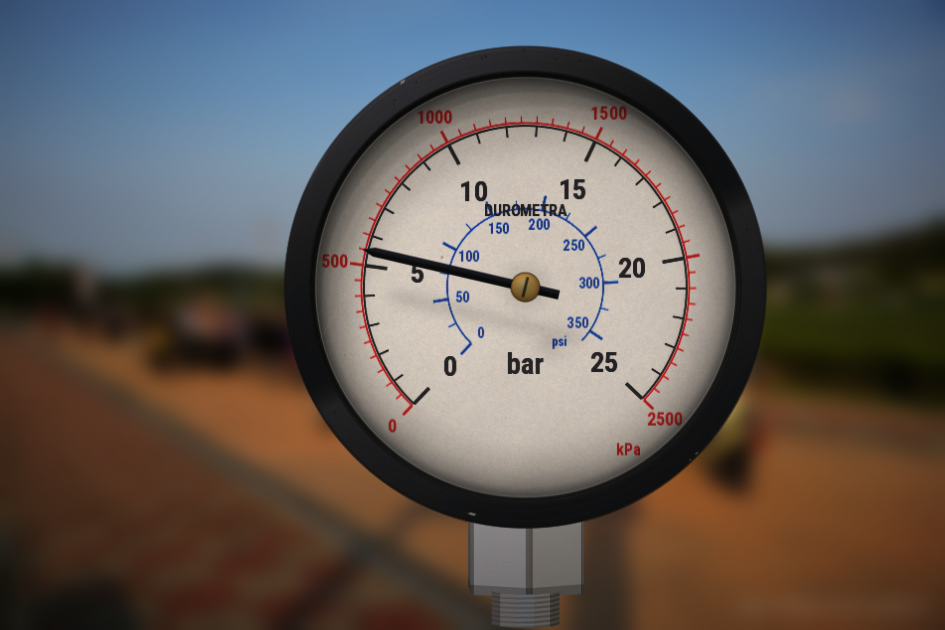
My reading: 5.5,bar
